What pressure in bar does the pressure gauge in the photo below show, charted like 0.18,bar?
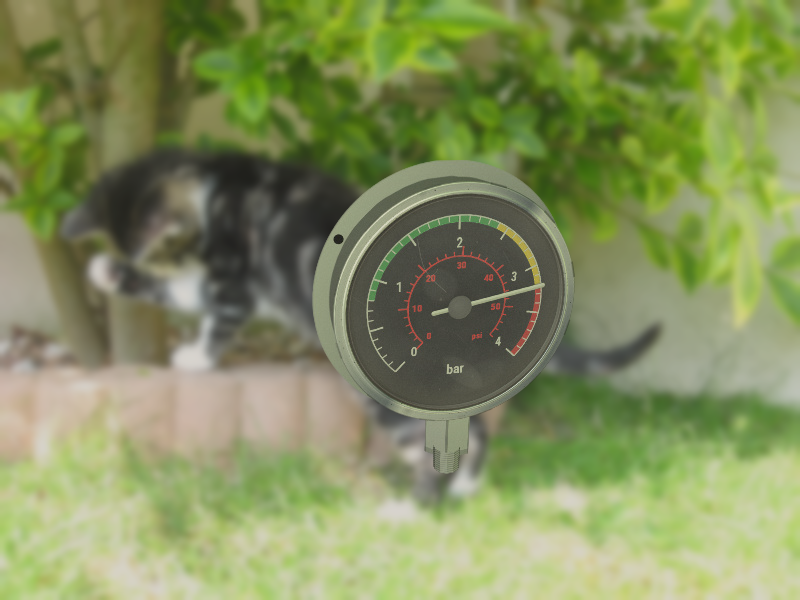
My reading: 3.2,bar
